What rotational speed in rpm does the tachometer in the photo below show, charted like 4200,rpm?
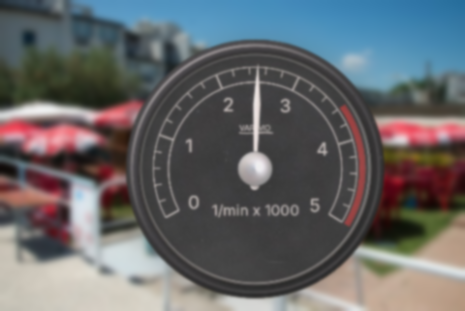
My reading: 2500,rpm
